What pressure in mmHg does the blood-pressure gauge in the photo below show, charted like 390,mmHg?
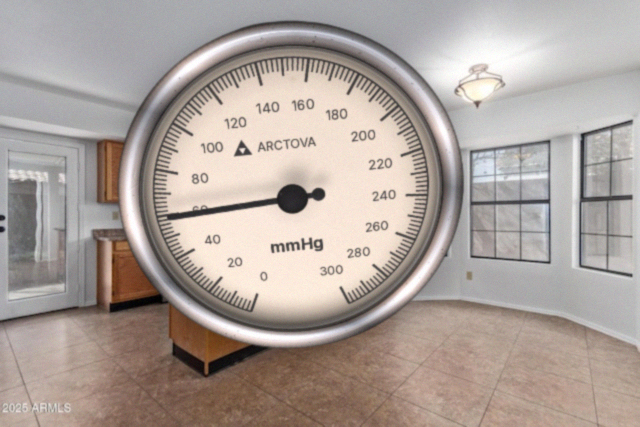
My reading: 60,mmHg
